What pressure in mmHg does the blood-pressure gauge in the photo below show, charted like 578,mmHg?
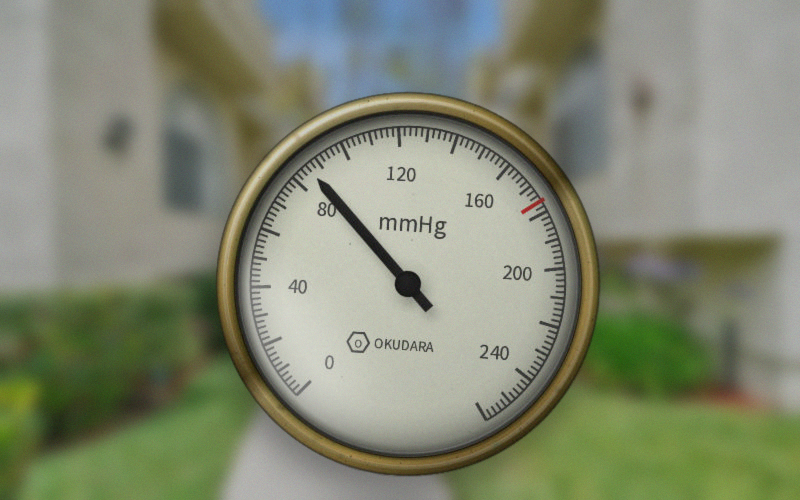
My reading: 86,mmHg
